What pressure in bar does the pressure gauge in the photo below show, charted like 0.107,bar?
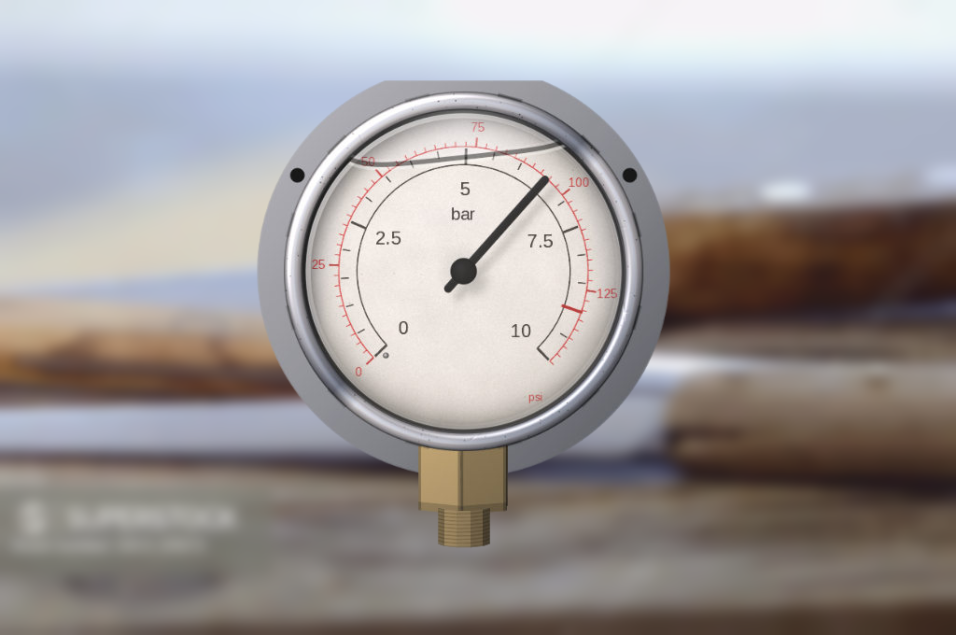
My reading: 6.5,bar
